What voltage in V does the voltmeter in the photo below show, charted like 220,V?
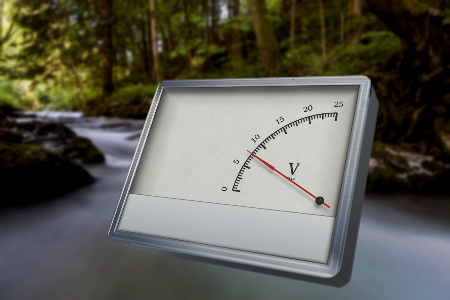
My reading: 7.5,V
